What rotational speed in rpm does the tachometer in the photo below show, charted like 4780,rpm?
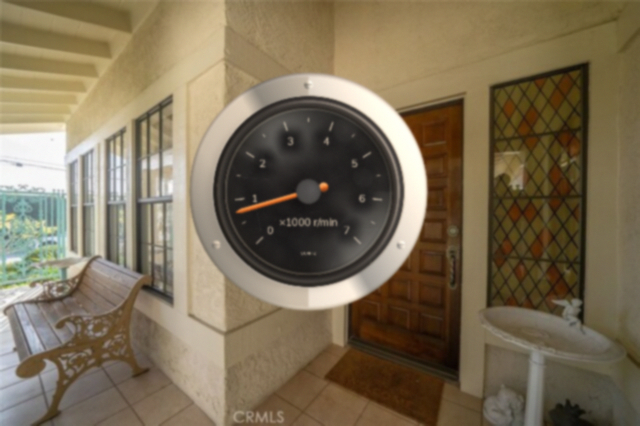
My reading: 750,rpm
